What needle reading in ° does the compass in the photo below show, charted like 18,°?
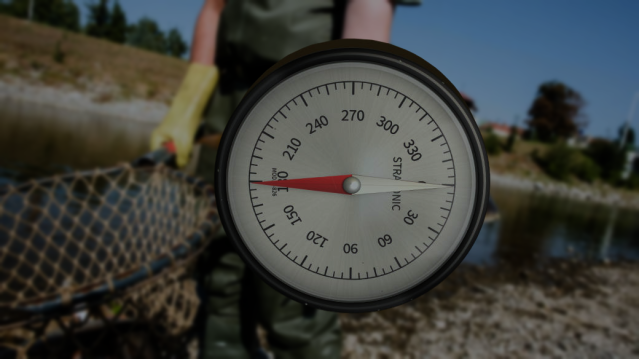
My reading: 180,°
